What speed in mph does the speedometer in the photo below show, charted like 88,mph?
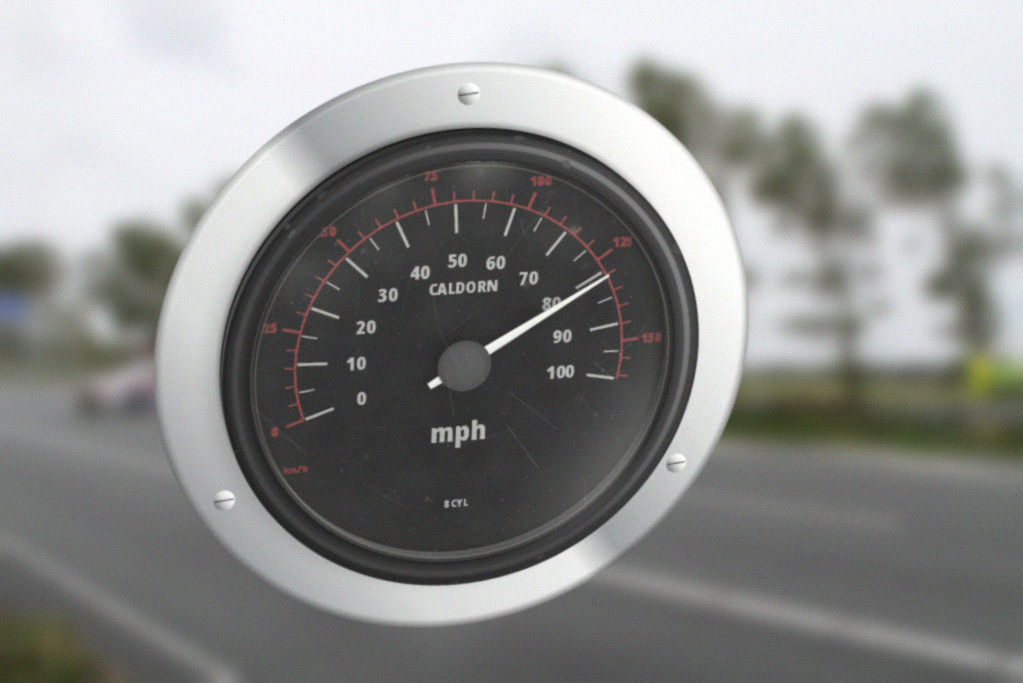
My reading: 80,mph
